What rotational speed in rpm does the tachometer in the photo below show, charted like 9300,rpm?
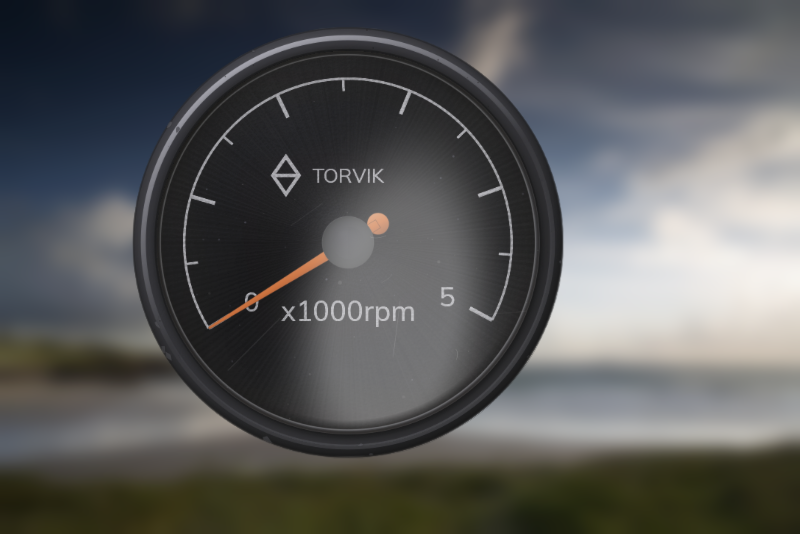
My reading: 0,rpm
